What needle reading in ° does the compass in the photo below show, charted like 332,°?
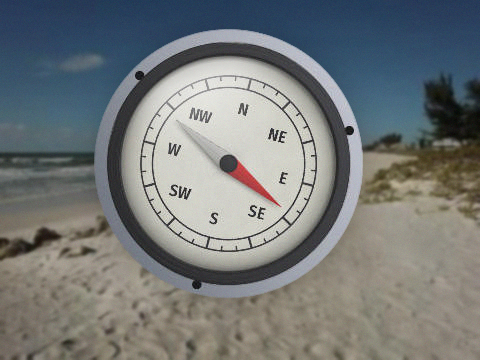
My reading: 115,°
